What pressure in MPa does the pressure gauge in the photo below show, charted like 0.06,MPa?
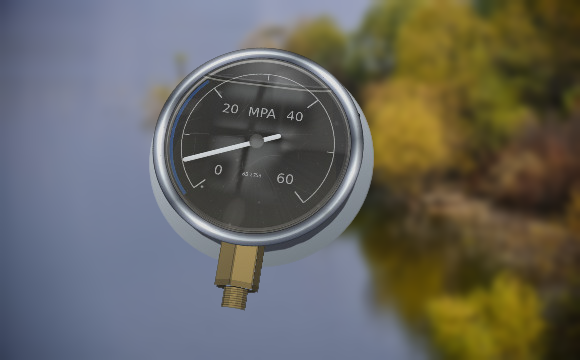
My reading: 5,MPa
